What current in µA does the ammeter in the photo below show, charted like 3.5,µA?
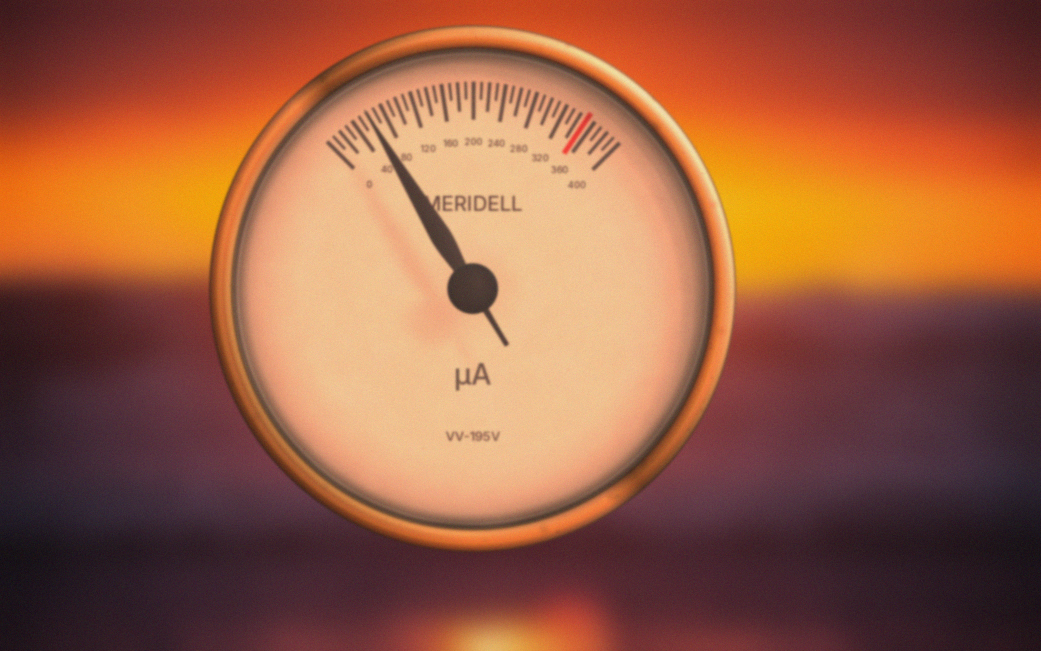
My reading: 60,µA
